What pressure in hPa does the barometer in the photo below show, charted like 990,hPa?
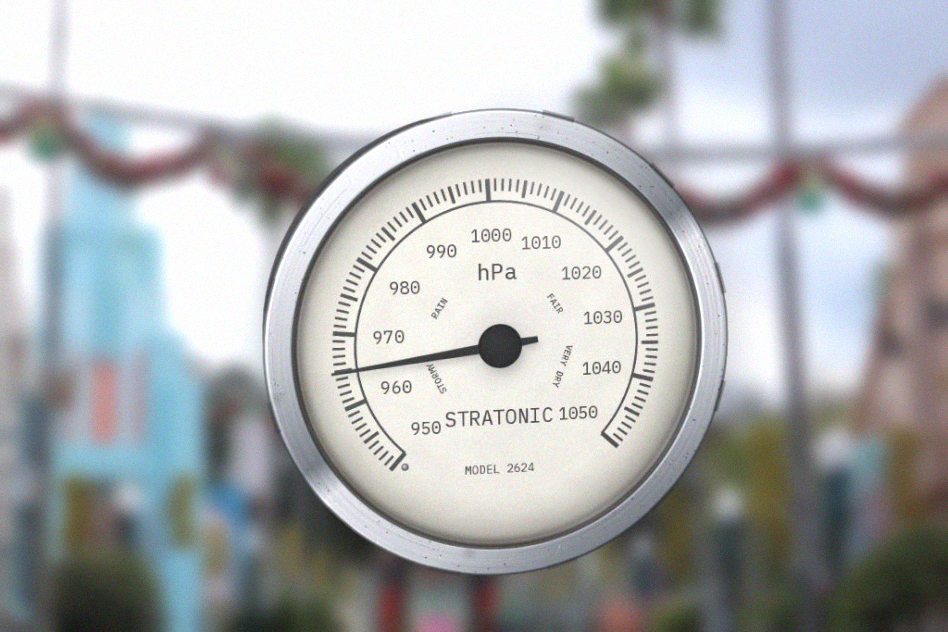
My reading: 965,hPa
